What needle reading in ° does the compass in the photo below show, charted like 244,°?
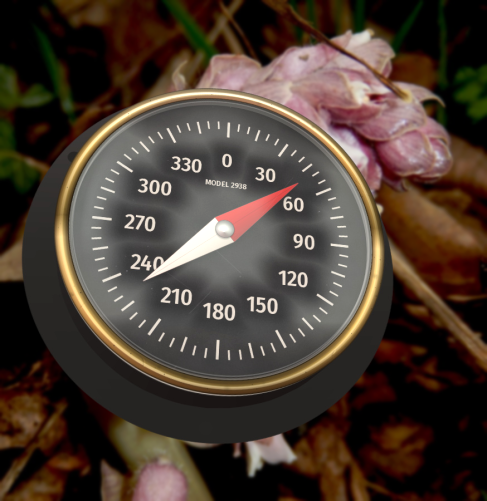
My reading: 50,°
